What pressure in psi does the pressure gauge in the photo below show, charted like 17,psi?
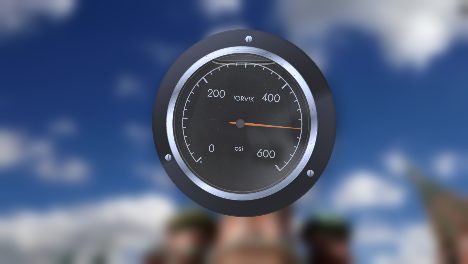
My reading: 500,psi
